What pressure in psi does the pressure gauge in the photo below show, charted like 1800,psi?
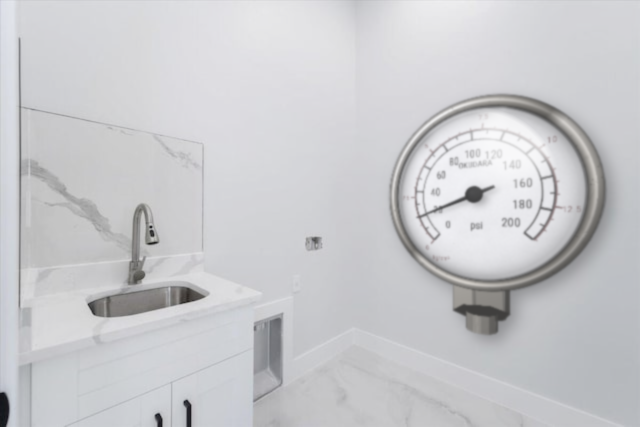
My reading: 20,psi
